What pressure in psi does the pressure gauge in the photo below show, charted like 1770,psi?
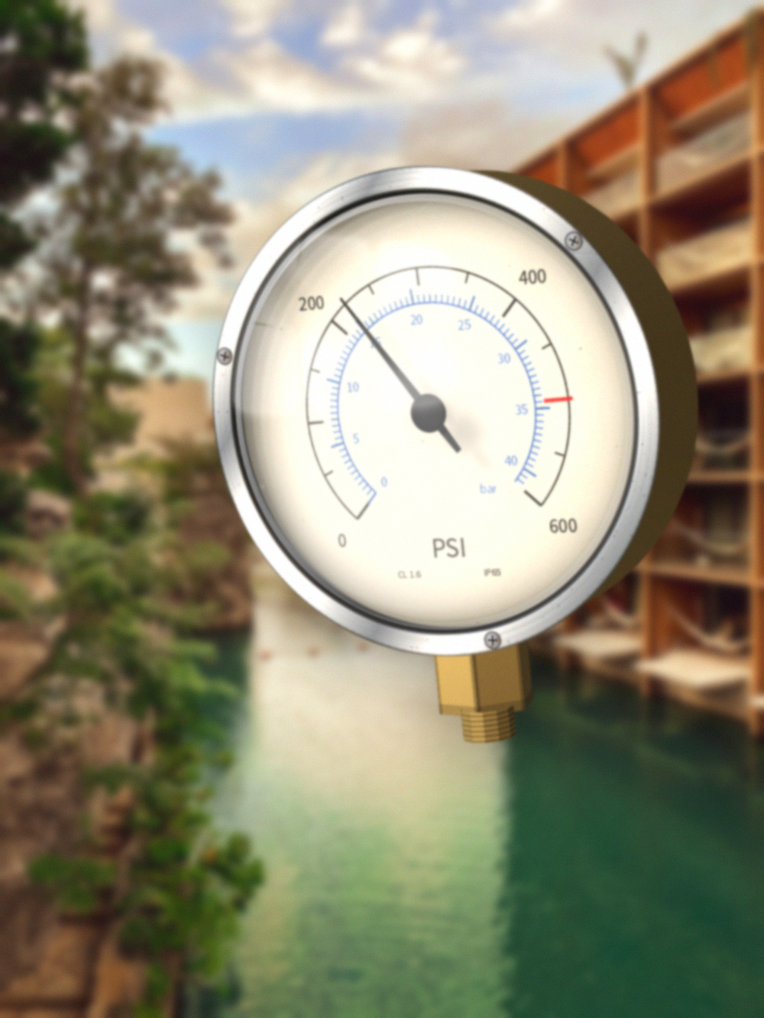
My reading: 225,psi
